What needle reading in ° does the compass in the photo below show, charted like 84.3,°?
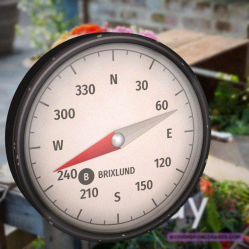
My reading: 250,°
